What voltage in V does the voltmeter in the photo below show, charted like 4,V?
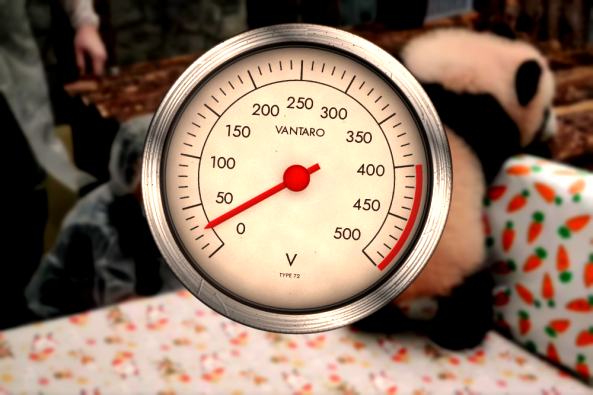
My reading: 25,V
